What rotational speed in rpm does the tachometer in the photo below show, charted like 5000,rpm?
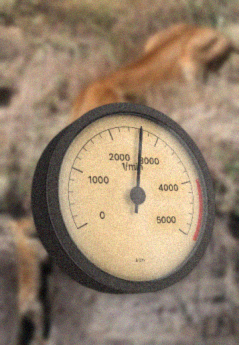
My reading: 2600,rpm
